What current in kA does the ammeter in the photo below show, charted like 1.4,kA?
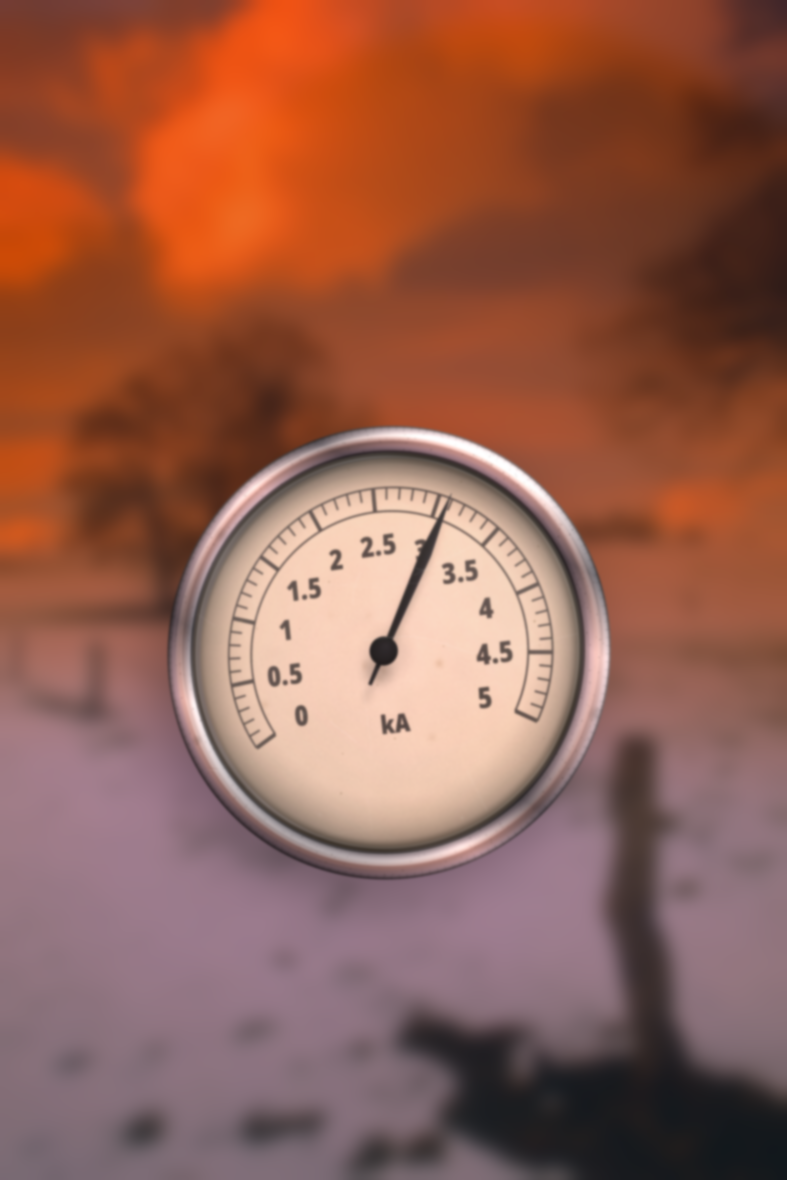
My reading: 3.1,kA
